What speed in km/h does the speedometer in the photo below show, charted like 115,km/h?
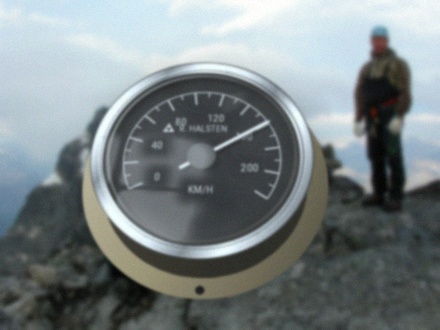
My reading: 160,km/h
